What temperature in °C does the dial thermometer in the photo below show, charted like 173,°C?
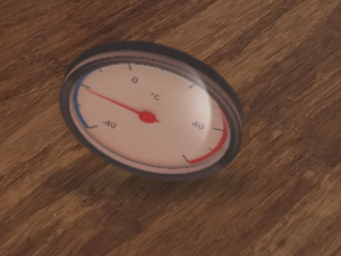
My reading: -20,°C
